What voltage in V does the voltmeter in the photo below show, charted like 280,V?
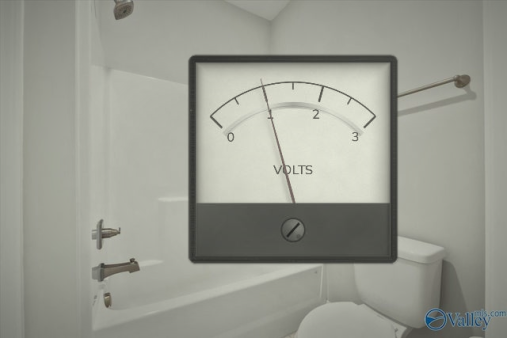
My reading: 1,V
